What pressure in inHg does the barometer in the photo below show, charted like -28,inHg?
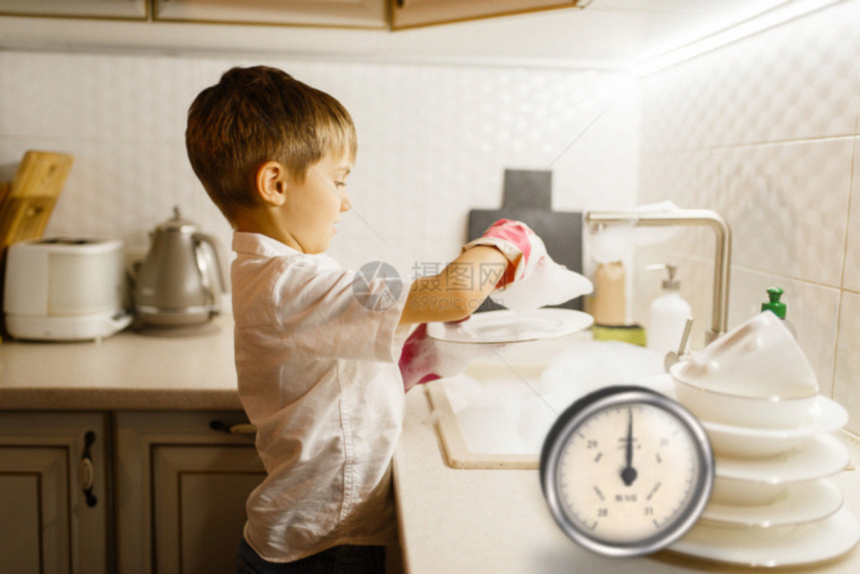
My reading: 29.5,inHg
